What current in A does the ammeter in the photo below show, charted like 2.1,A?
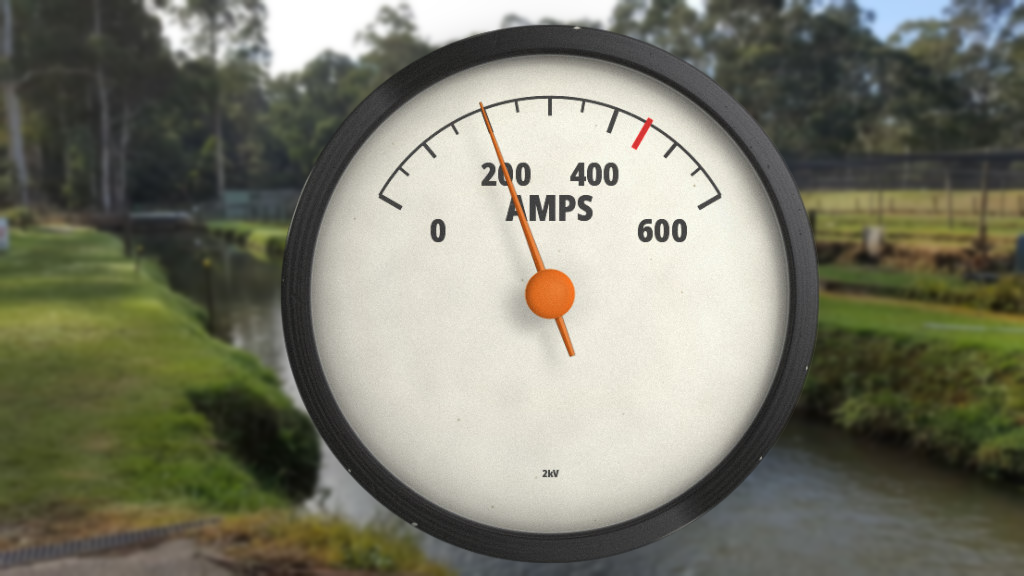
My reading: 200,A
